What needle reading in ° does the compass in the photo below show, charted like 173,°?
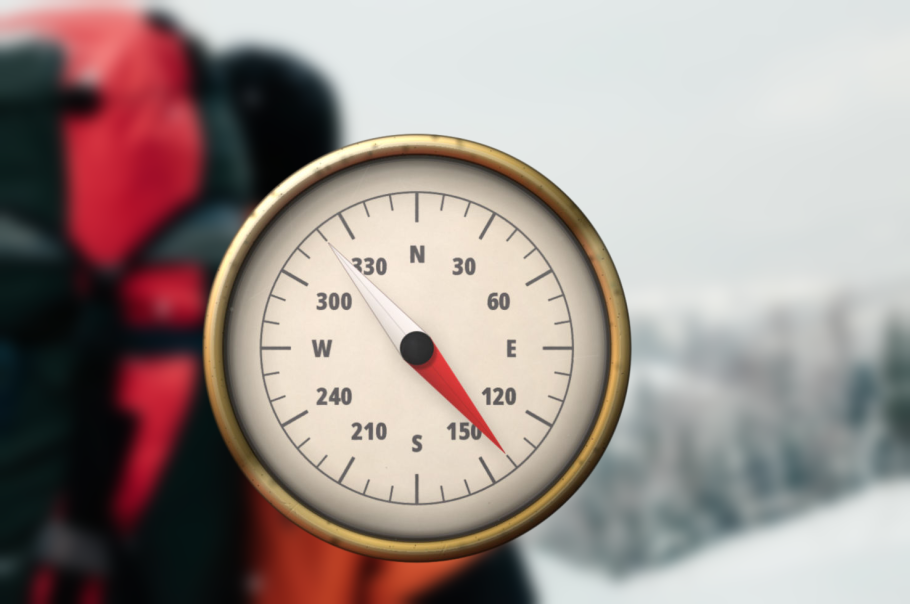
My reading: 140,°
